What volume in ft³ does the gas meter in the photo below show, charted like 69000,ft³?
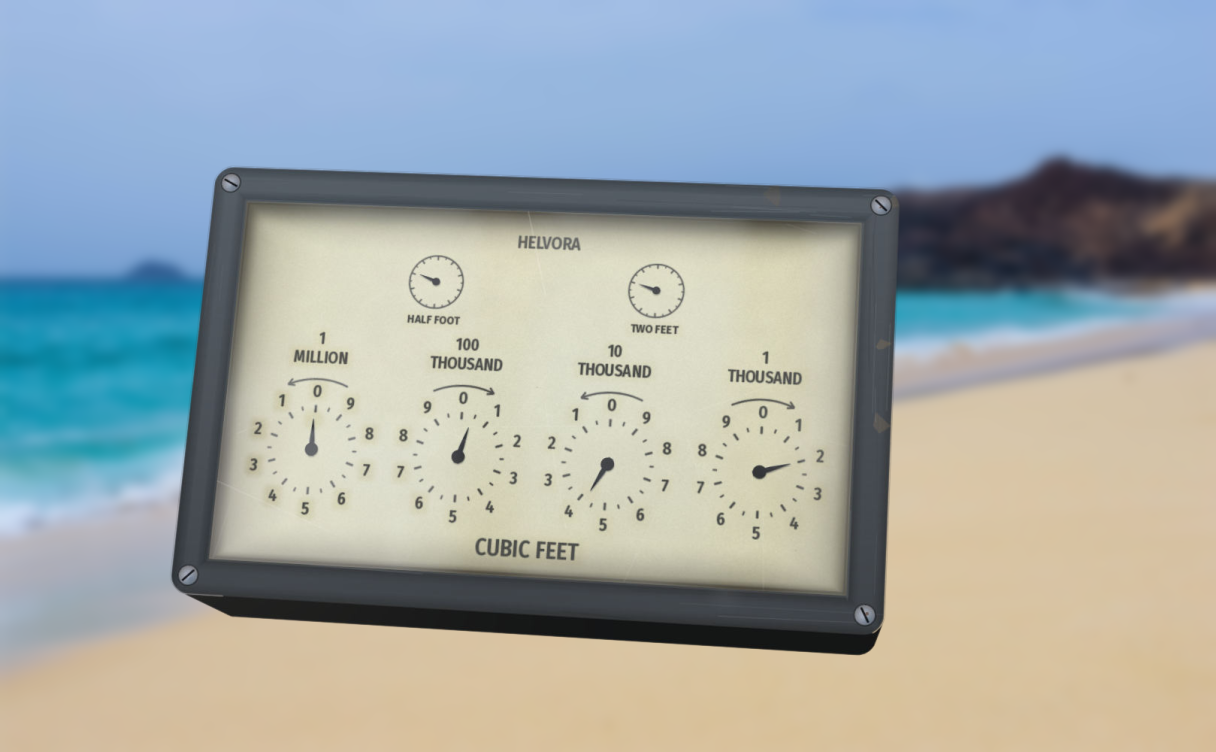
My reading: 4200,ft³
